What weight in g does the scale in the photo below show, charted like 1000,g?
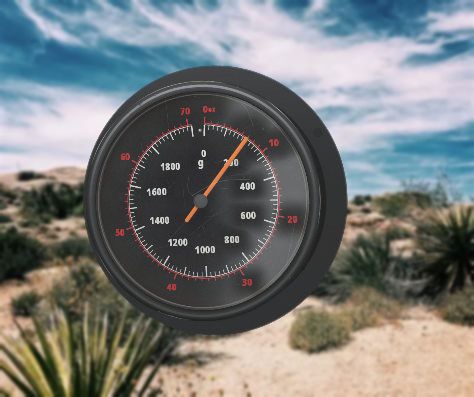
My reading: 200,g
